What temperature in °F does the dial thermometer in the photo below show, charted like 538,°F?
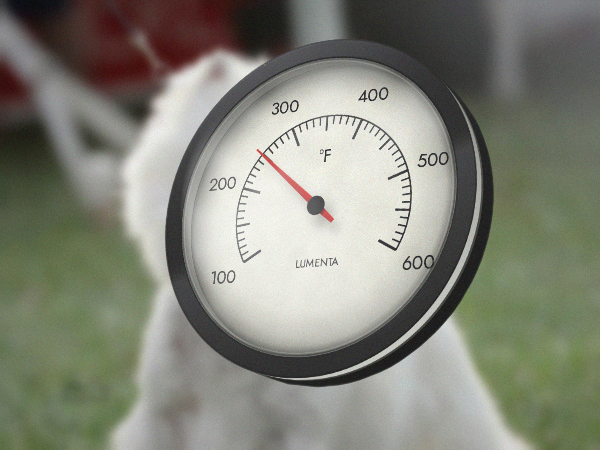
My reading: 250,°F
